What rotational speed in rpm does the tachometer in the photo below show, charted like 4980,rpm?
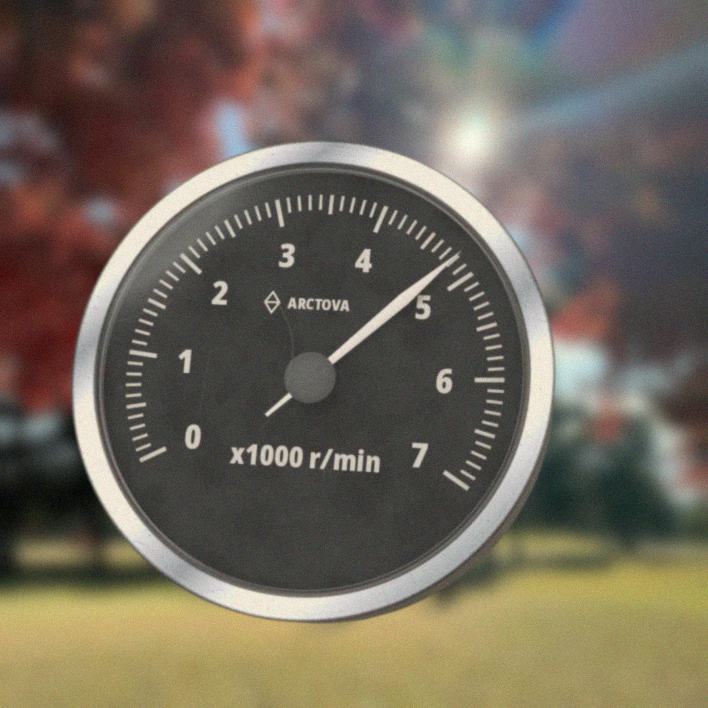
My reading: 4800,rpm
